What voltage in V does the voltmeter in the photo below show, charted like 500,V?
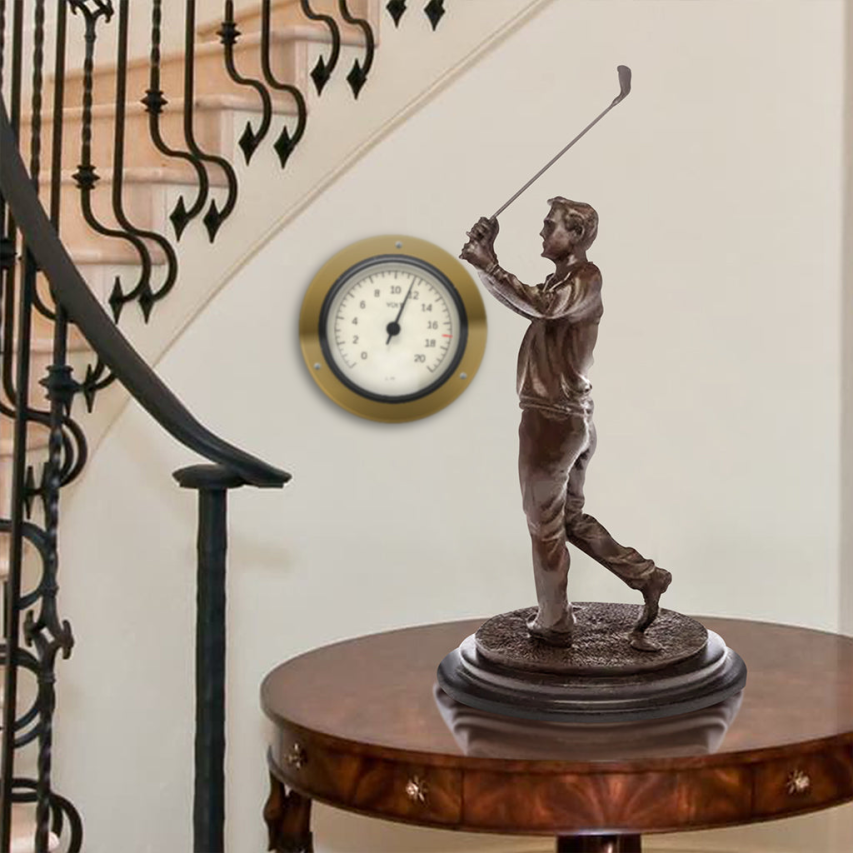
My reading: 11.5,V
